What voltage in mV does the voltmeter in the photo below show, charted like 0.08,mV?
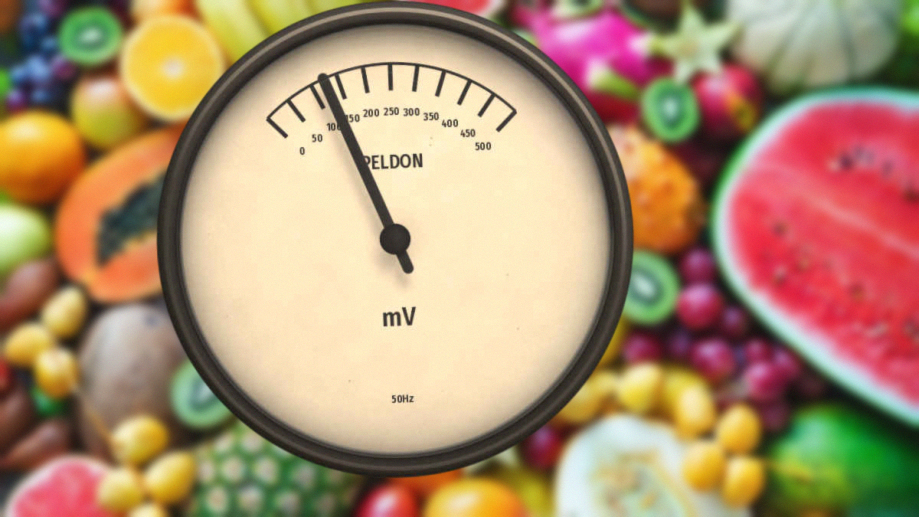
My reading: 125,mV
